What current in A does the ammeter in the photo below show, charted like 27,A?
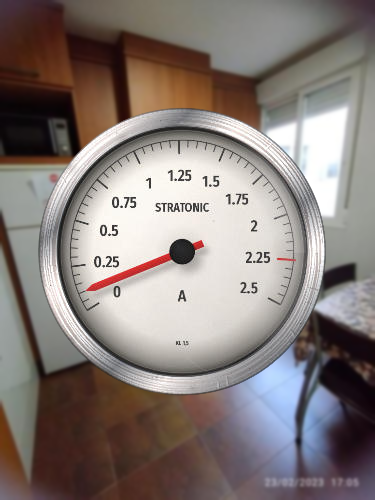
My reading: 0.1,A
